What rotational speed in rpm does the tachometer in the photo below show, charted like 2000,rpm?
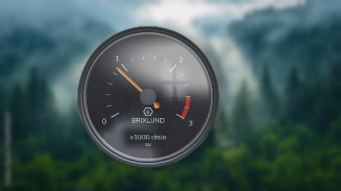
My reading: 900,rpm
